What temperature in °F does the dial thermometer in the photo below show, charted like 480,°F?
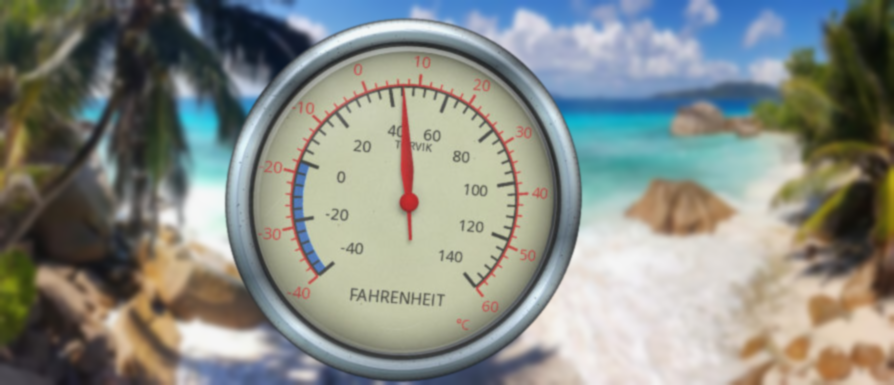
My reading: 44,°F
